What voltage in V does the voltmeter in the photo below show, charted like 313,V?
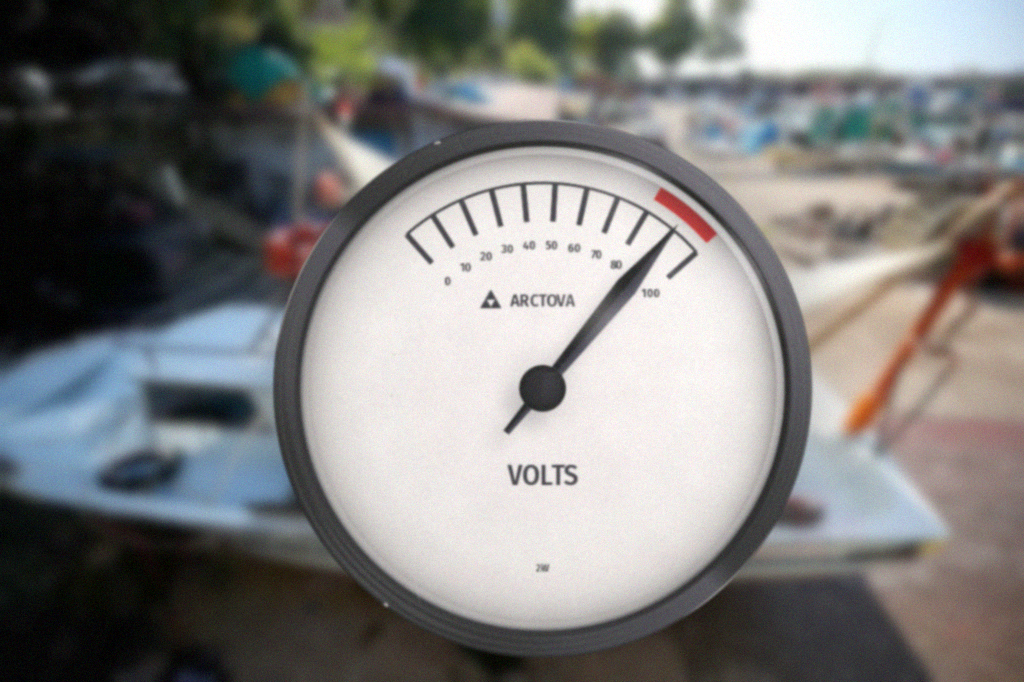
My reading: 90,V
